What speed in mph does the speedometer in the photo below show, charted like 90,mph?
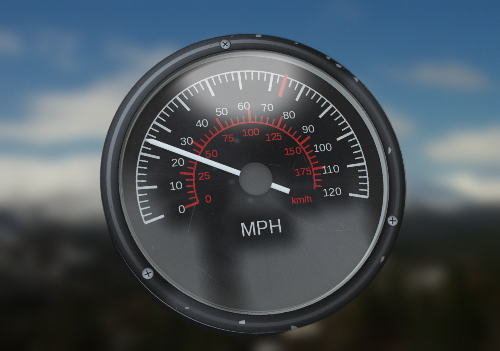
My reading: 24,mph
